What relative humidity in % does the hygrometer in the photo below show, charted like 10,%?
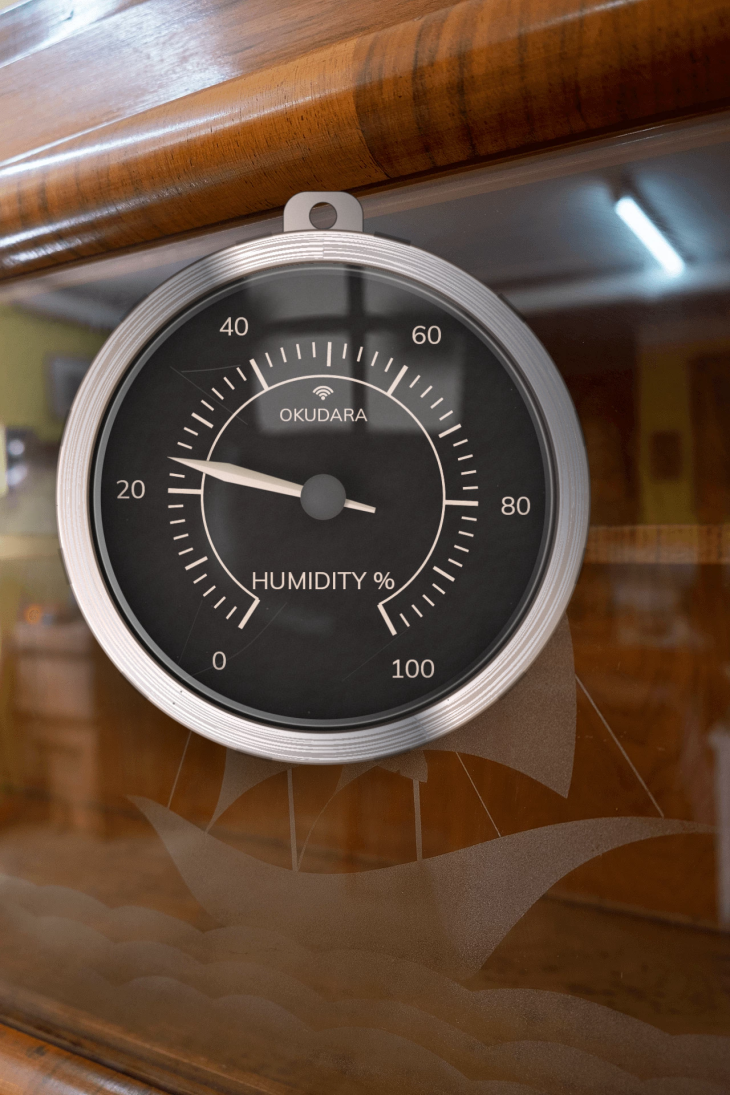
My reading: 24,%
